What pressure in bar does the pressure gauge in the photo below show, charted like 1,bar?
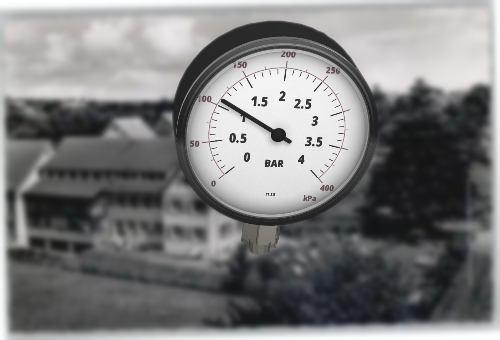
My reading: 1.1,bar
